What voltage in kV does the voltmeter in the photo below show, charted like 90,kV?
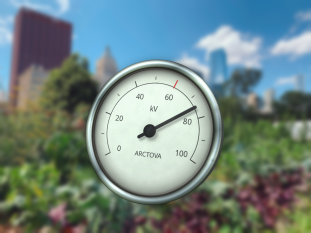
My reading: 75,kV
